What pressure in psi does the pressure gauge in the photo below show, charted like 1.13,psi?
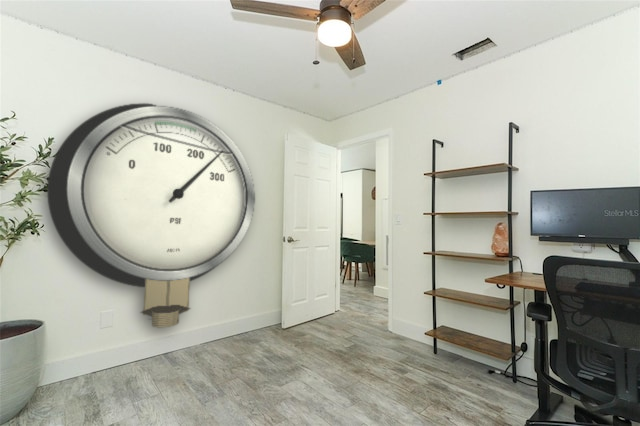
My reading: 250,psi
